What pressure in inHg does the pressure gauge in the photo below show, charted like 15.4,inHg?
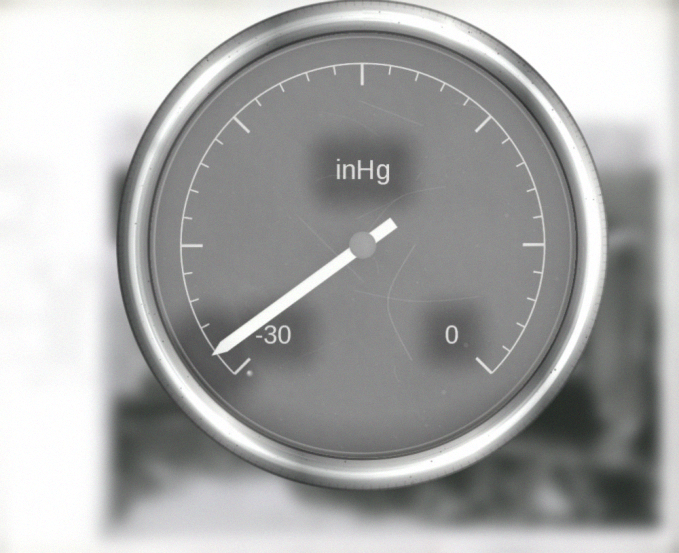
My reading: -29,inHg
